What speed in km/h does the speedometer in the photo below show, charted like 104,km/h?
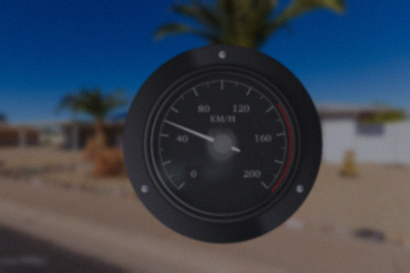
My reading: 50,km/h
